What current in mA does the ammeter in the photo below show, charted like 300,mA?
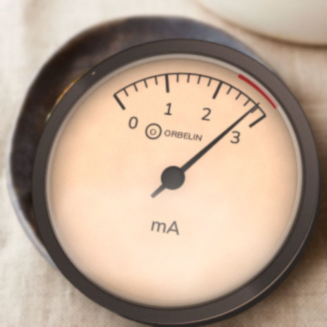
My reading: 2.8,mA
